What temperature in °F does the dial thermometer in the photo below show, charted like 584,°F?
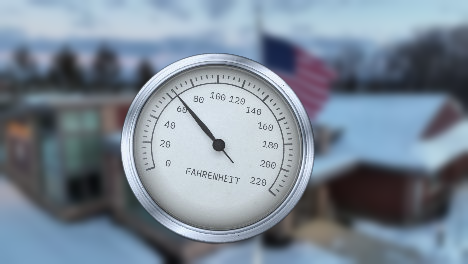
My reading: 64,°F
